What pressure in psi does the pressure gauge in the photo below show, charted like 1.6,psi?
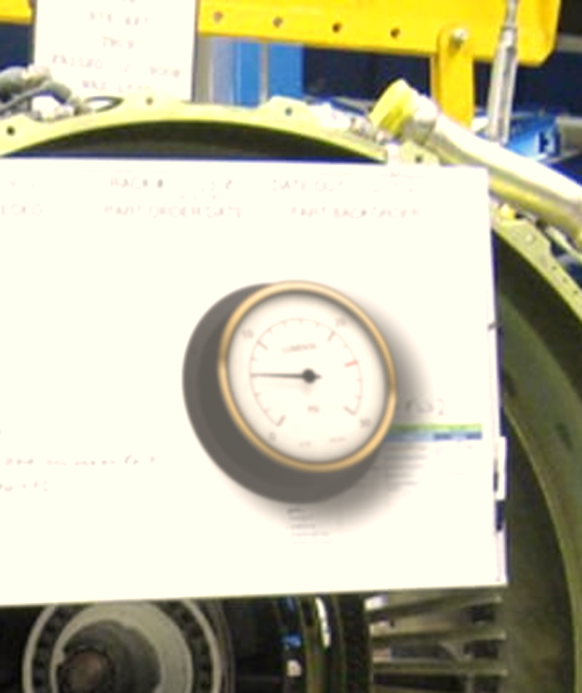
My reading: 6,psi
